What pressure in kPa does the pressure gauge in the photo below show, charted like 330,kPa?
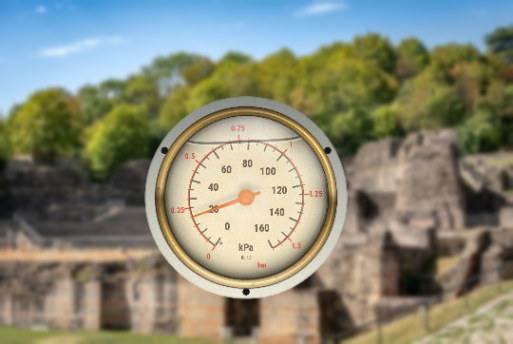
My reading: 20,kPa
